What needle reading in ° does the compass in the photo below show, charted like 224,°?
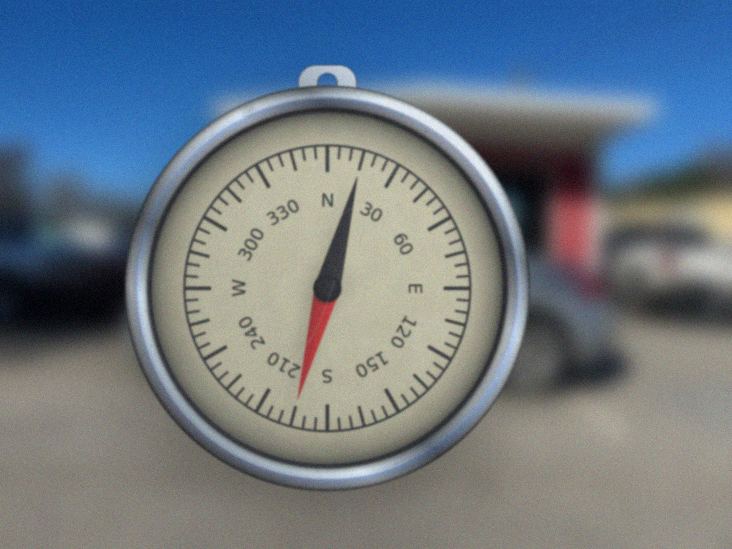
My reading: 195,°
